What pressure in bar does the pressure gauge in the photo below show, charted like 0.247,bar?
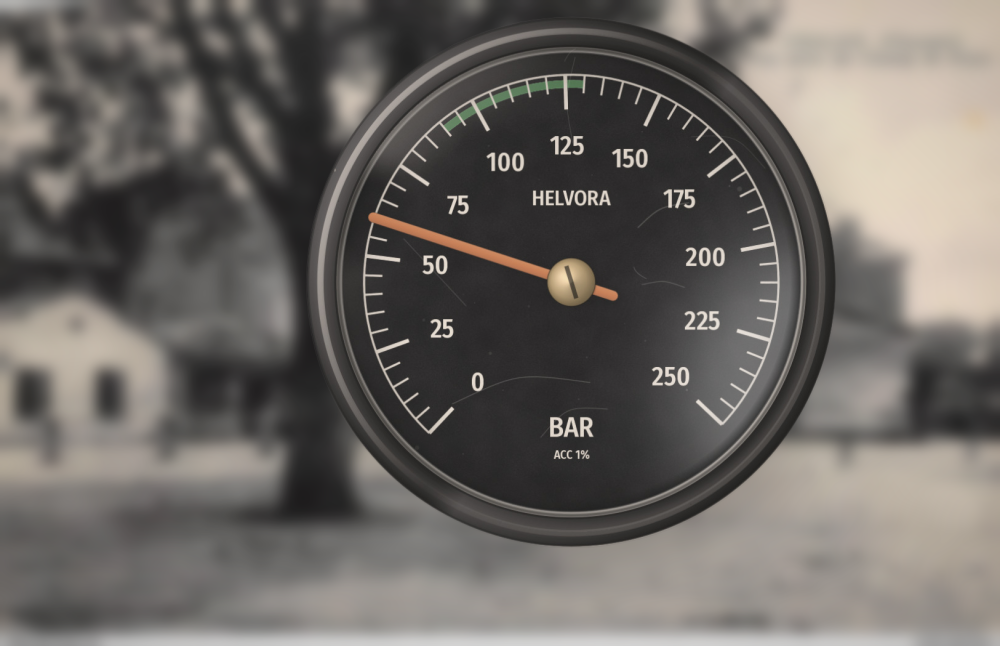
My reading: 60,bar
